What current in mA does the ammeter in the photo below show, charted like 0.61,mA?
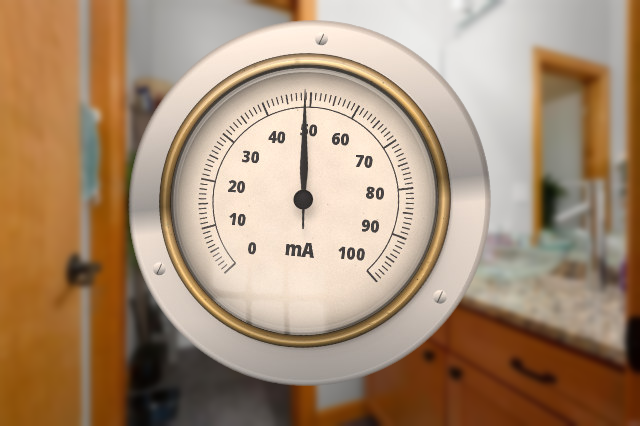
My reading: 49,mA
